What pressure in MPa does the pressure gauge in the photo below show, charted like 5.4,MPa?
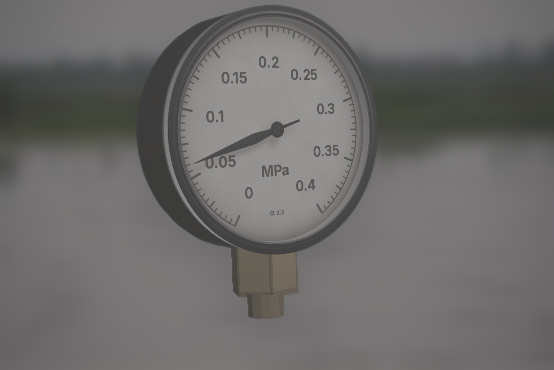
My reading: 0.06,MPa
